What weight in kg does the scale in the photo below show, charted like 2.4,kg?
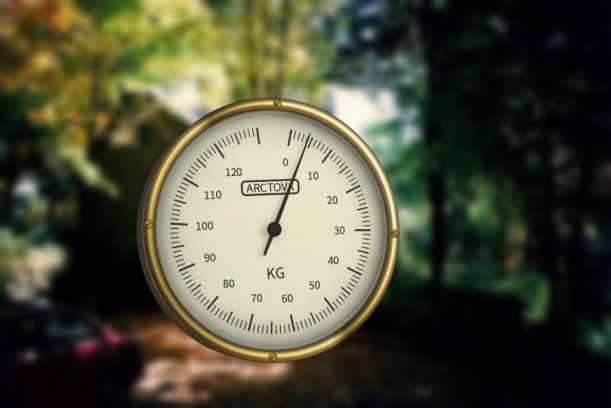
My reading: 4,kg
